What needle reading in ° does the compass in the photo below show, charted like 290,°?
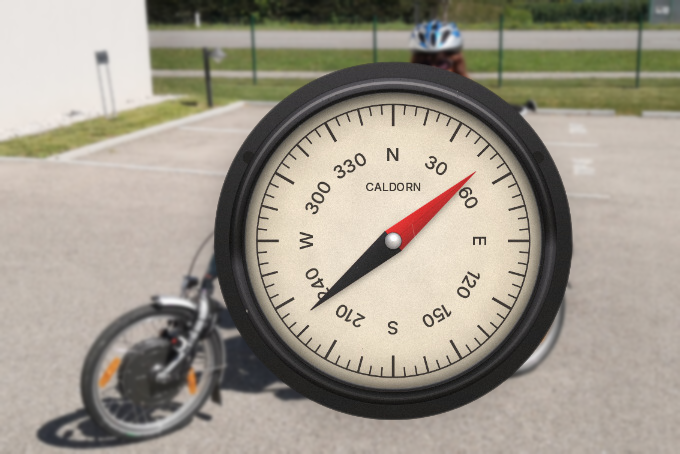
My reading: 50,°
